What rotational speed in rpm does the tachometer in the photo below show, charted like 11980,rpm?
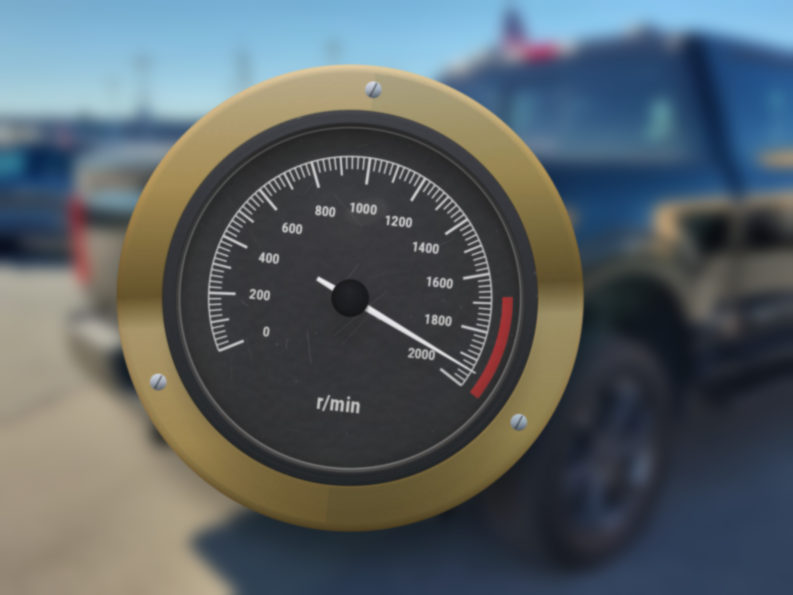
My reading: 1940,rpm
